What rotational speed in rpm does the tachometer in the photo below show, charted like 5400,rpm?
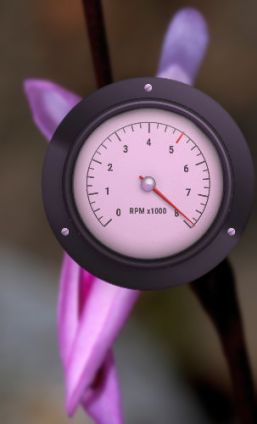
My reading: 7875,rpm
